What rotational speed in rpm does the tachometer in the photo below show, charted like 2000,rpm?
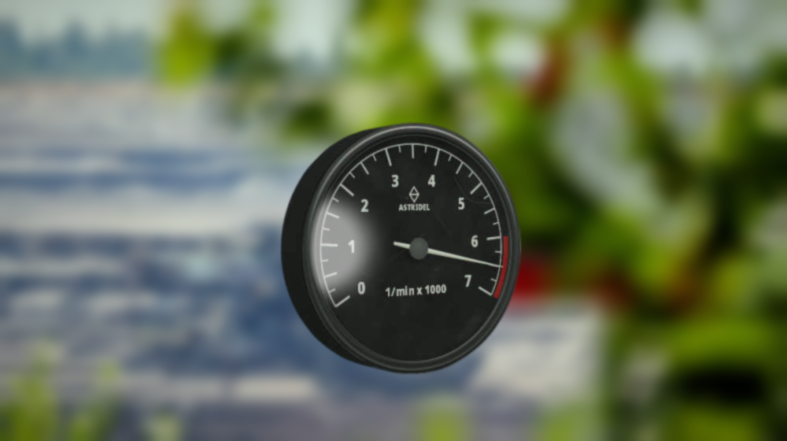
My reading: 6500,rpm
